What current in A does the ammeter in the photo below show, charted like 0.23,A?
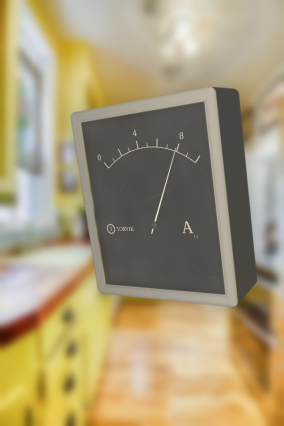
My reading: 8,A
